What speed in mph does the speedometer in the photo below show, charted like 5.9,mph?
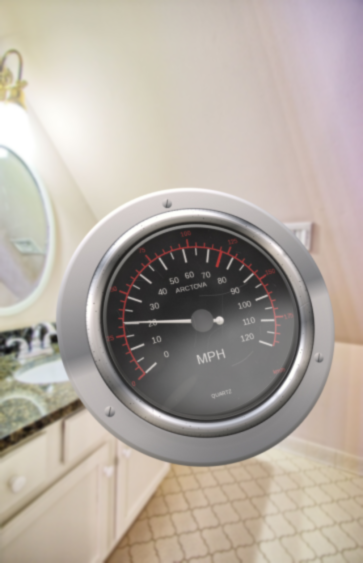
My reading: 20,mph
